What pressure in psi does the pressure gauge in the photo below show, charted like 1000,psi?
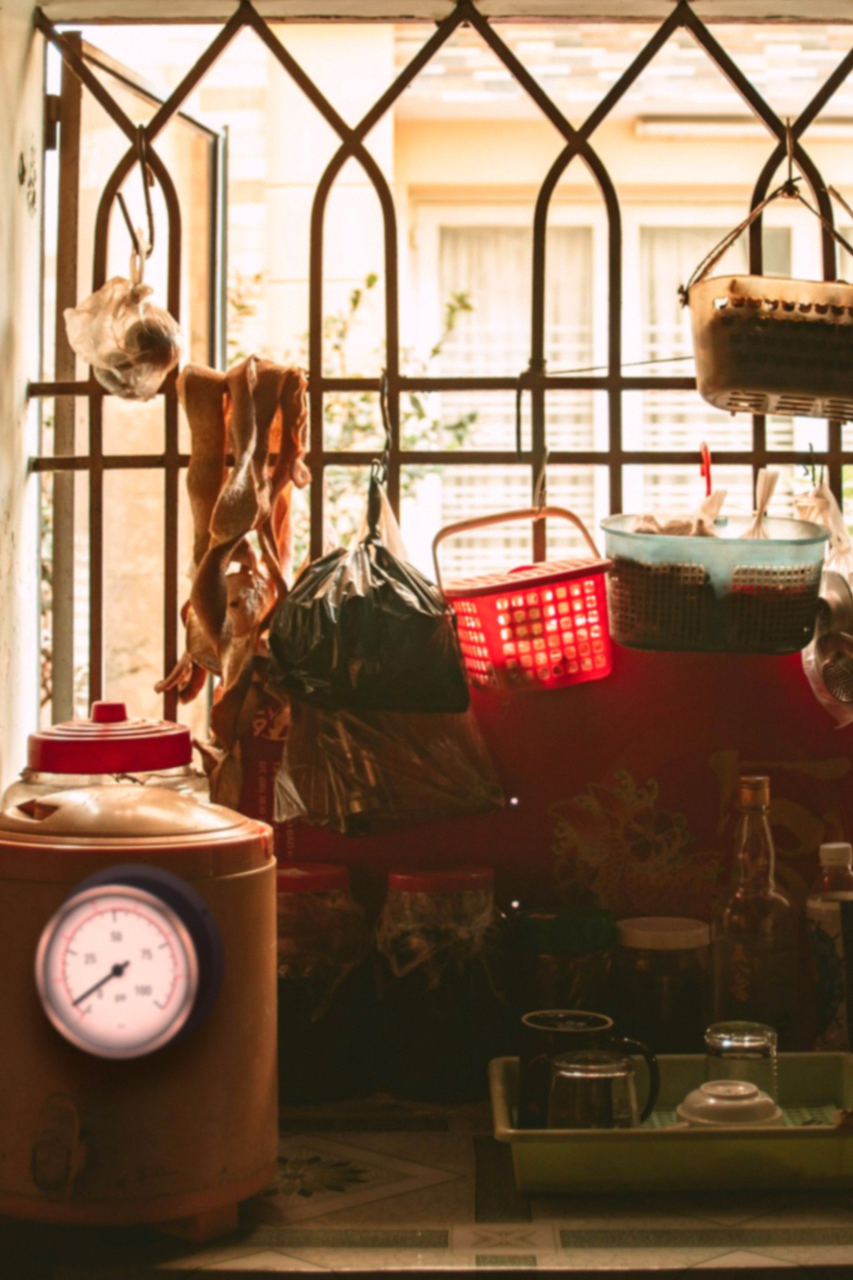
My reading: 5,psi
